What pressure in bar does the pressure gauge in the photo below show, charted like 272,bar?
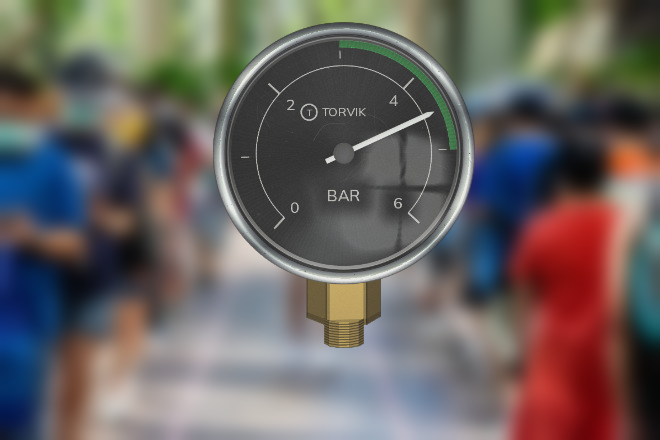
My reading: 4.5,bar
